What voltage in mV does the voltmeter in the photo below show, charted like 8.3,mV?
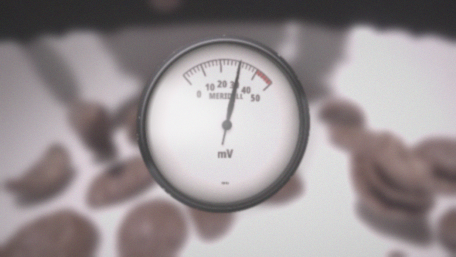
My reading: 30,mV
